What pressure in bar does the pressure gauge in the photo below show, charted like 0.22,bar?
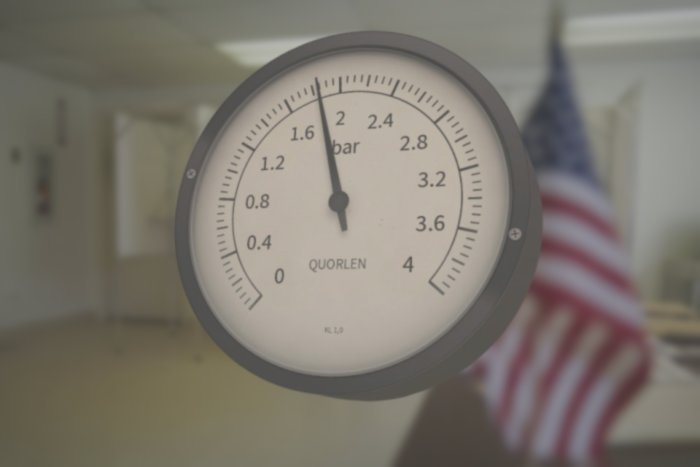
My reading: 1.85,bar
